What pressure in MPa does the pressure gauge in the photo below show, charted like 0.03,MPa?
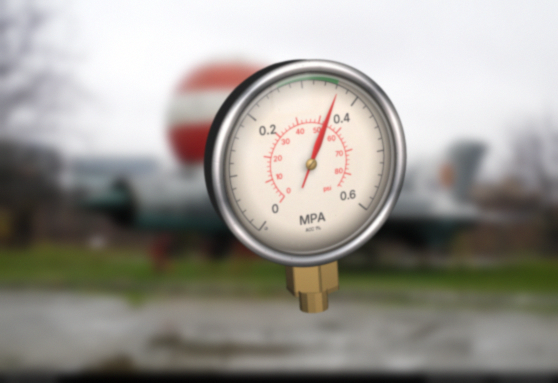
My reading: 0.36,MPa
